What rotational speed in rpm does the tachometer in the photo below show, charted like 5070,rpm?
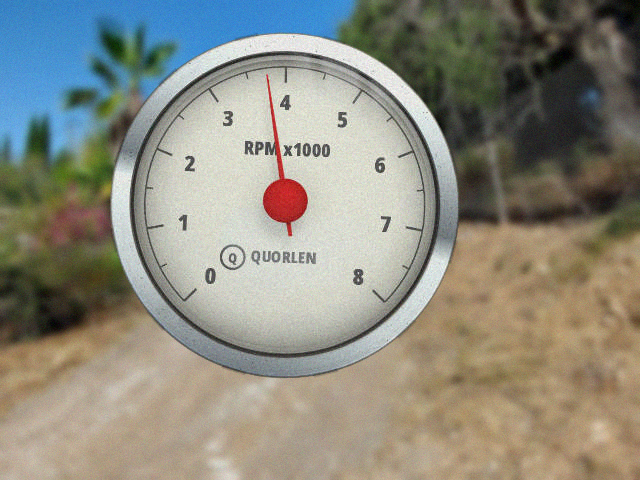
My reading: 3750,rpm
